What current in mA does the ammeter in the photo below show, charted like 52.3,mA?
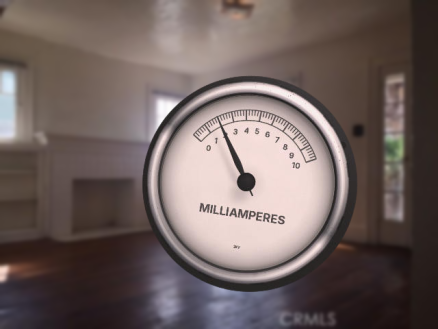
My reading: 2,mA
